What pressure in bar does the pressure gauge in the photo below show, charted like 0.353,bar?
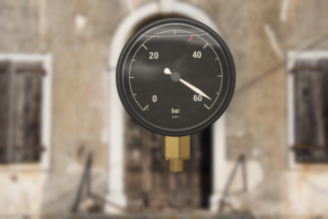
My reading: 57.5,bar
